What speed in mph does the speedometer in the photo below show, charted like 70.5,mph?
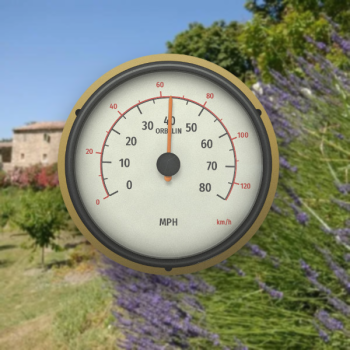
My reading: 40,mph
